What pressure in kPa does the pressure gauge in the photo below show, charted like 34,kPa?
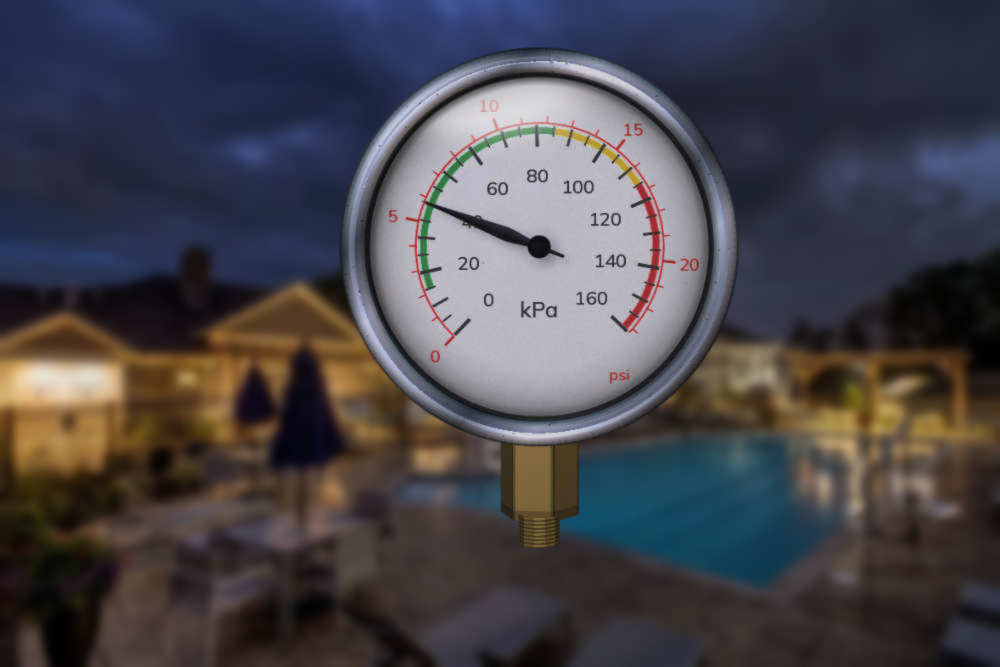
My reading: 40,kPa
